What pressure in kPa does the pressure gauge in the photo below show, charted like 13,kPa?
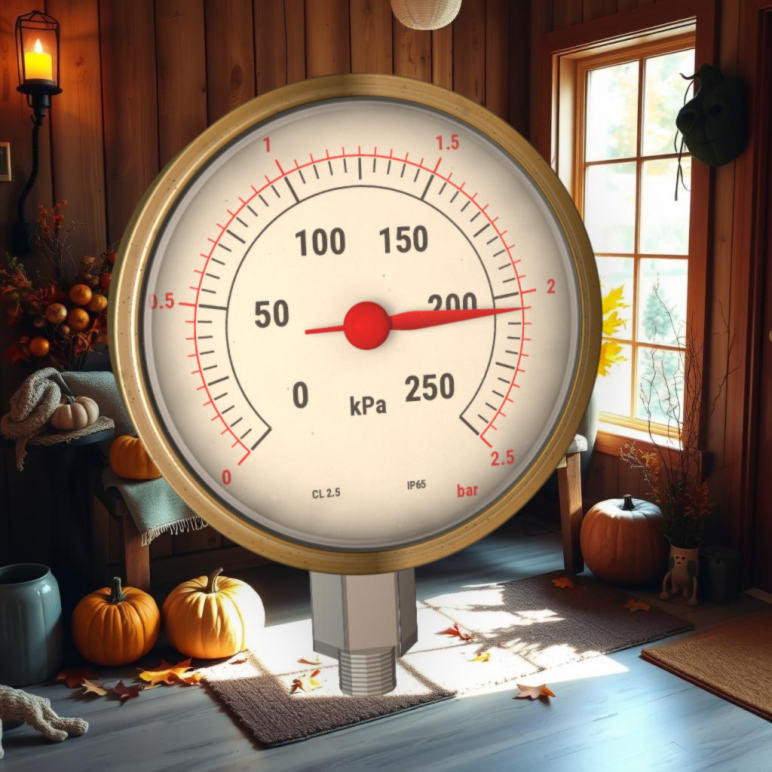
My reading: 205,kPa
